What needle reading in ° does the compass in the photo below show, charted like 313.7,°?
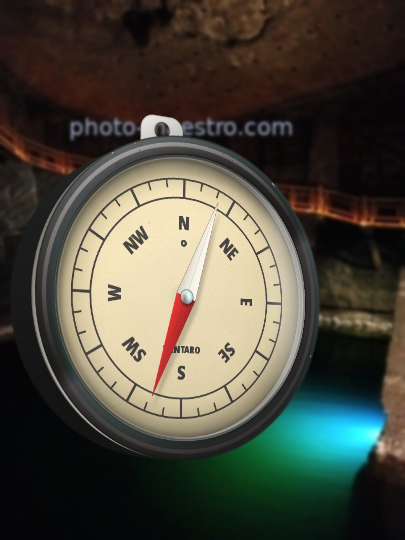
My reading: 200,°
